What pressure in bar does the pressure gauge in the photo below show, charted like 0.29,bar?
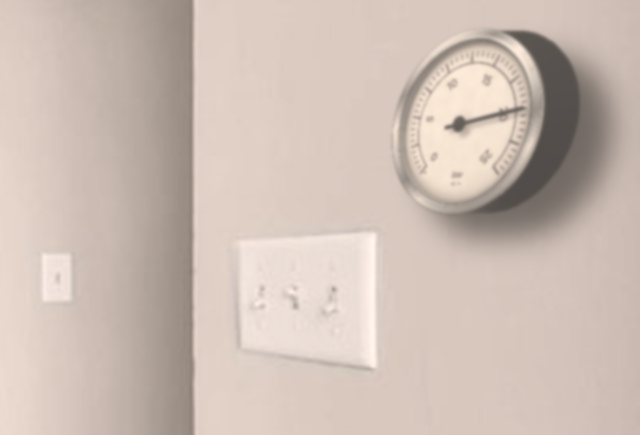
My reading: 20,bar
